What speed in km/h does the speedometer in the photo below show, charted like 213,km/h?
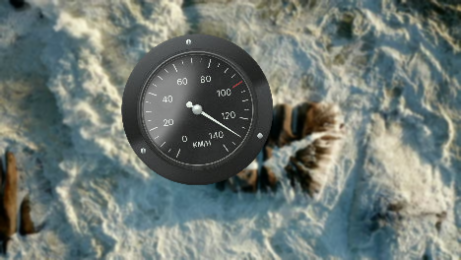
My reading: 130,km/h
